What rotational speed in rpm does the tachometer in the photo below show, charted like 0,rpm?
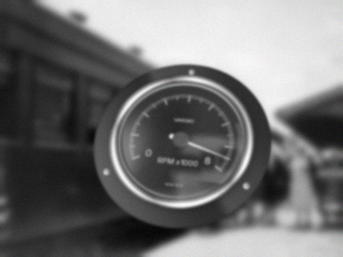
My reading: 7500,rpm
